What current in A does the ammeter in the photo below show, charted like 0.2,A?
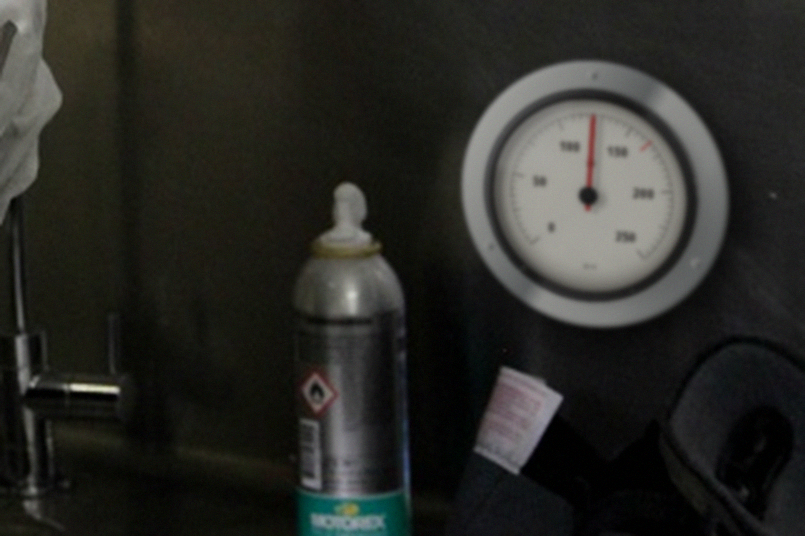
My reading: 125,A
